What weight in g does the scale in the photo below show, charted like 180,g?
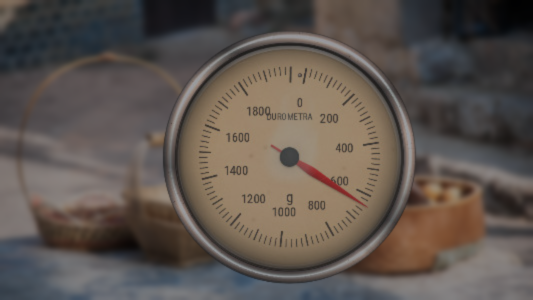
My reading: 640,g
